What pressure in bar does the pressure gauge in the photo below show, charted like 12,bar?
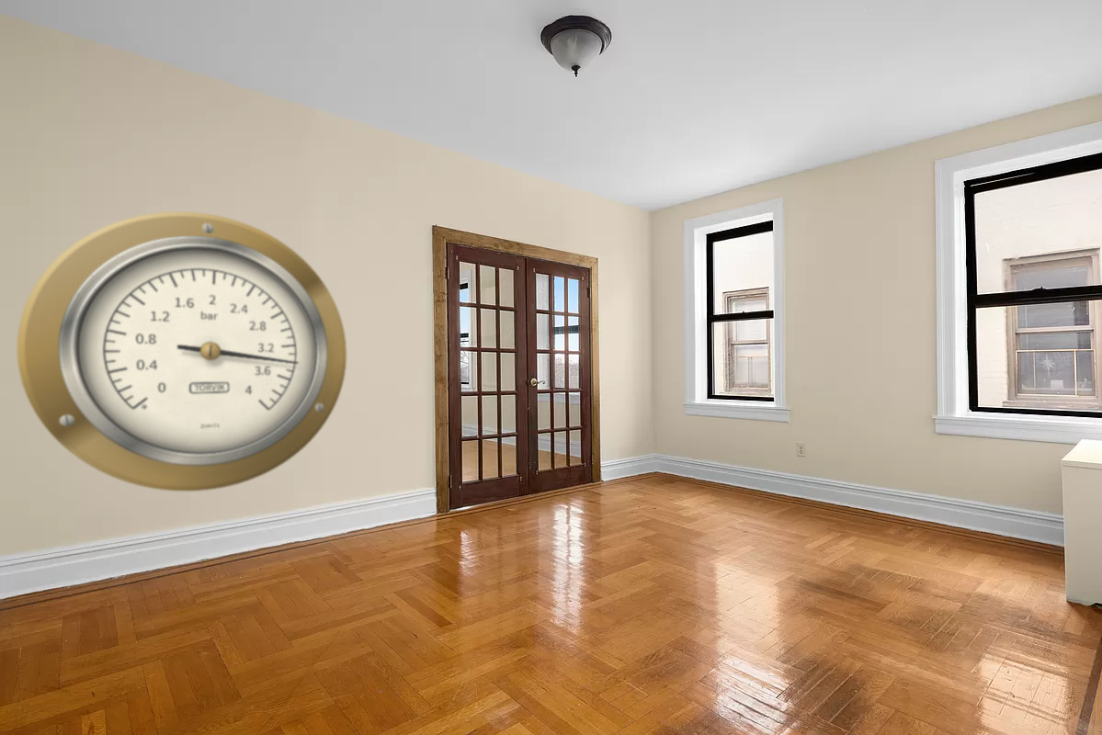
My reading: 3.4,bar
